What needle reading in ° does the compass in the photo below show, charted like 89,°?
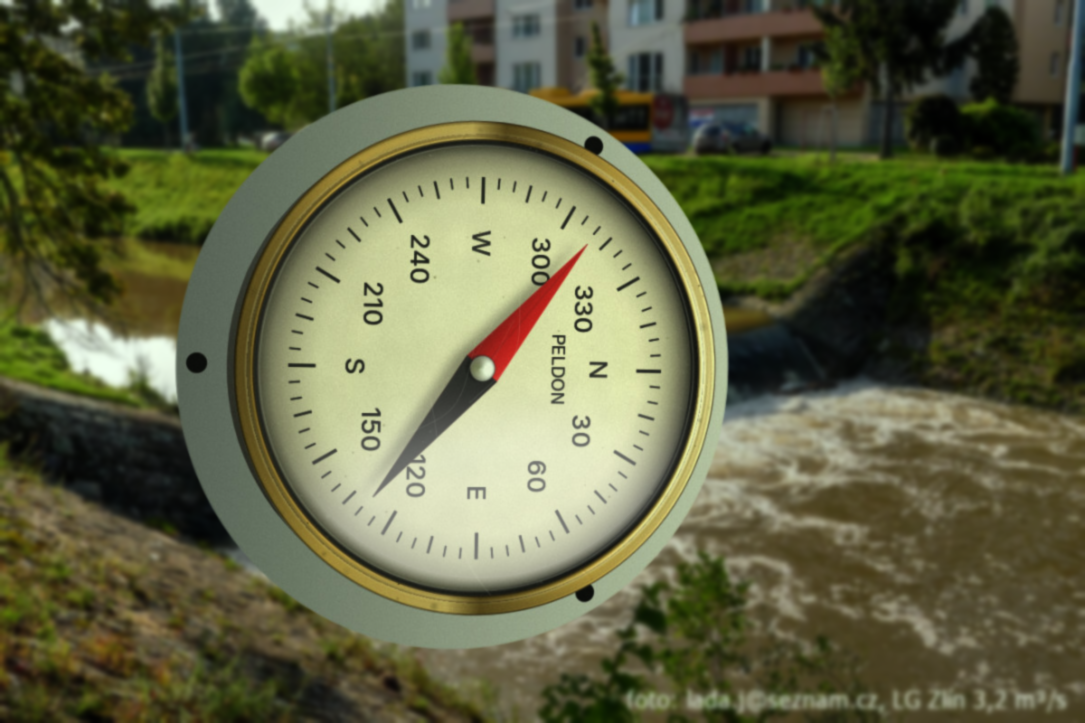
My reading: 310,°
